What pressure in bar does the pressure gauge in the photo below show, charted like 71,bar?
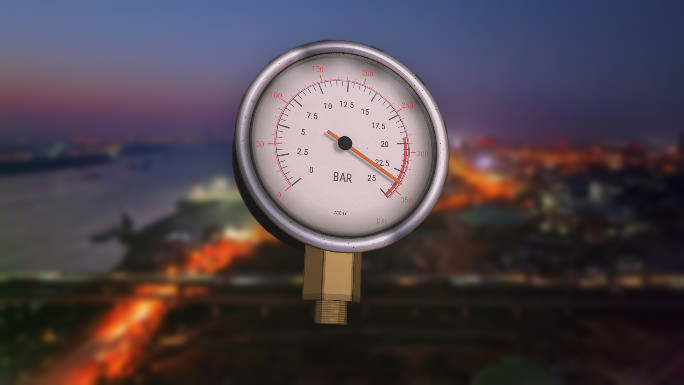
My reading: 23.5,bar
